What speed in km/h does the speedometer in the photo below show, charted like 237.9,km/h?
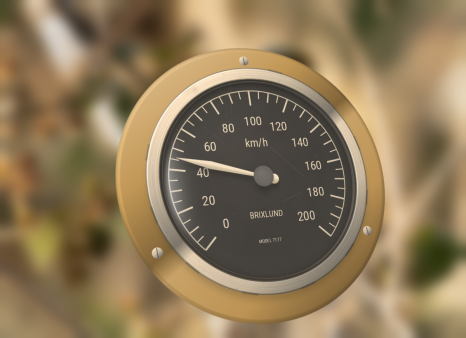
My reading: 45,km/h
